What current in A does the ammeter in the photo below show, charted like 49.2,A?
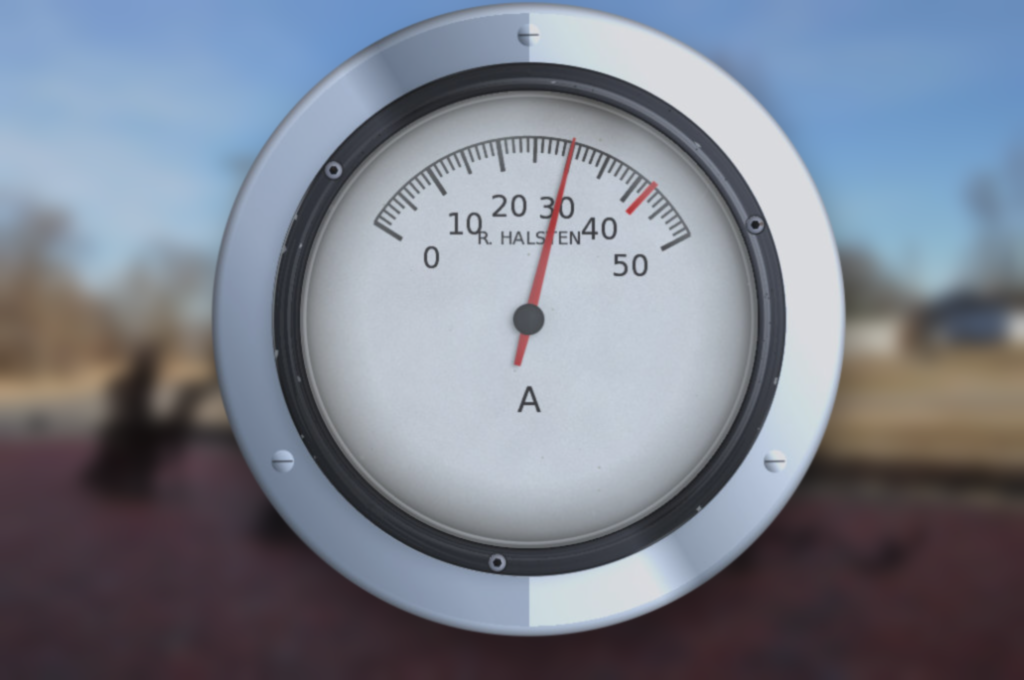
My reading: 30,A
